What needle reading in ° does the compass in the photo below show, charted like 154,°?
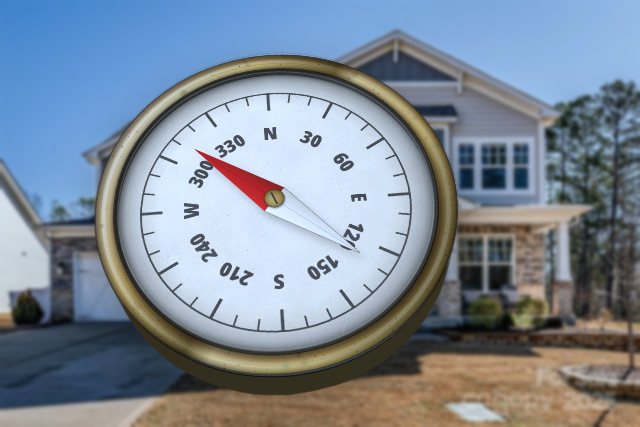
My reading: 310,°
